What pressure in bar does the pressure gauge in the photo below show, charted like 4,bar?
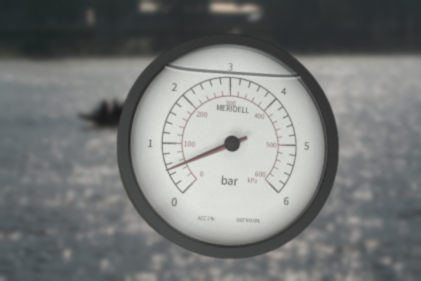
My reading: 0.5,bar
